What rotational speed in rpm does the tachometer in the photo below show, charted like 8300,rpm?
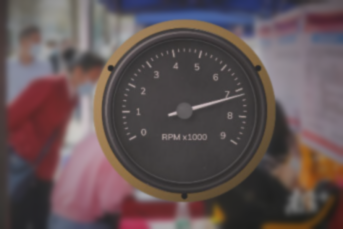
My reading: 7200,rpm
